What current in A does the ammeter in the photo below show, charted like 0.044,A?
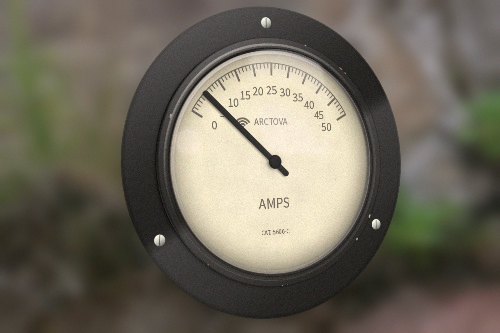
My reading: 5,A
